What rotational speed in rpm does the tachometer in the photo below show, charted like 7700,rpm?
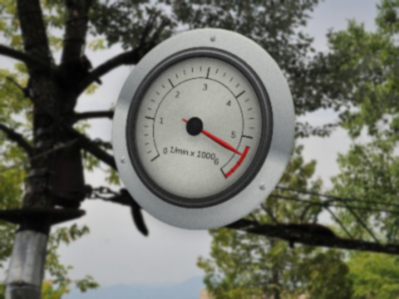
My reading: 5400,rpm
